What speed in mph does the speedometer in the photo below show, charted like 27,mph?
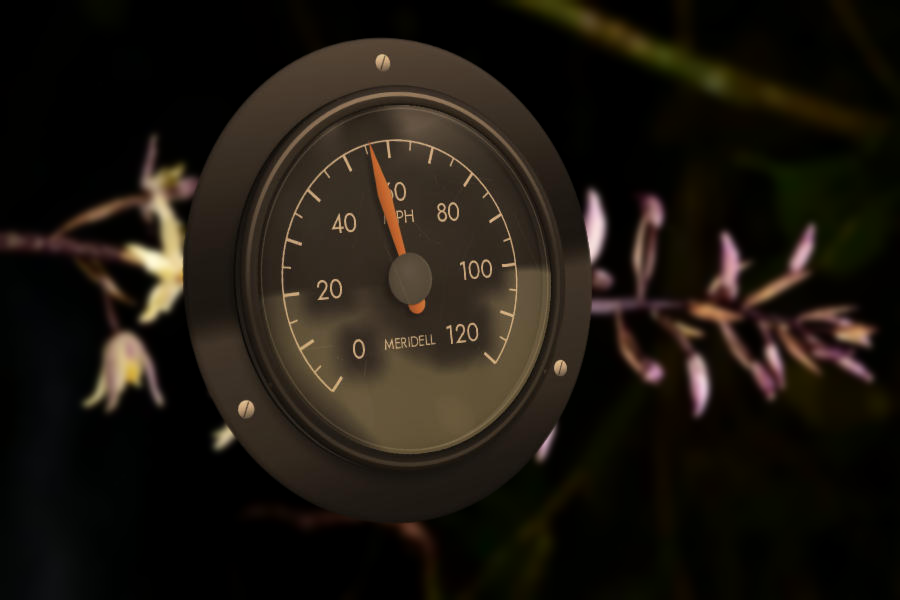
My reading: 55,mph
